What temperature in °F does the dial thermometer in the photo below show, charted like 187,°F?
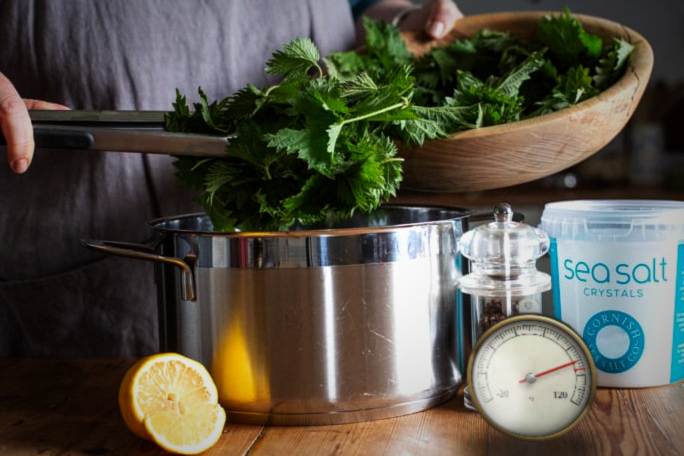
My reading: 90,°F
